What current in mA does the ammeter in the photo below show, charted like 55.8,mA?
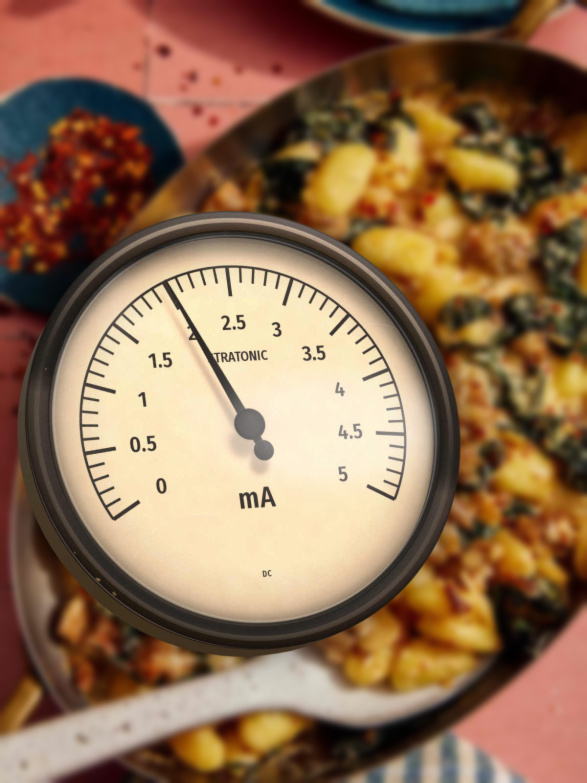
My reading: 2,mA
